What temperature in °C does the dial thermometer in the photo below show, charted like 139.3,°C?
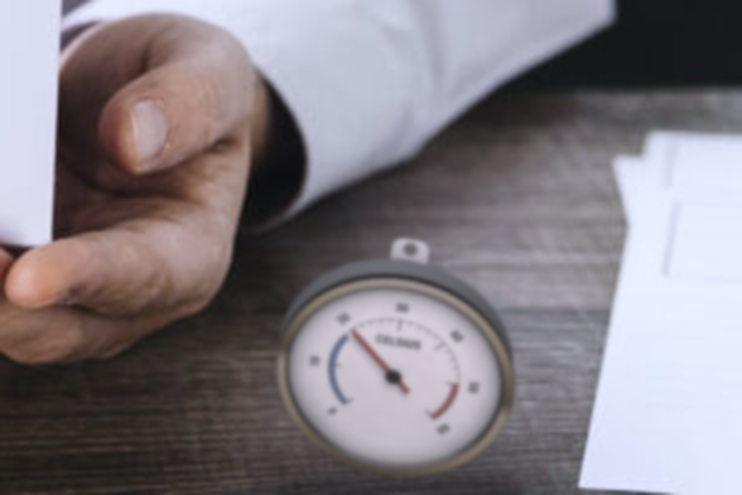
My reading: 20,°C
